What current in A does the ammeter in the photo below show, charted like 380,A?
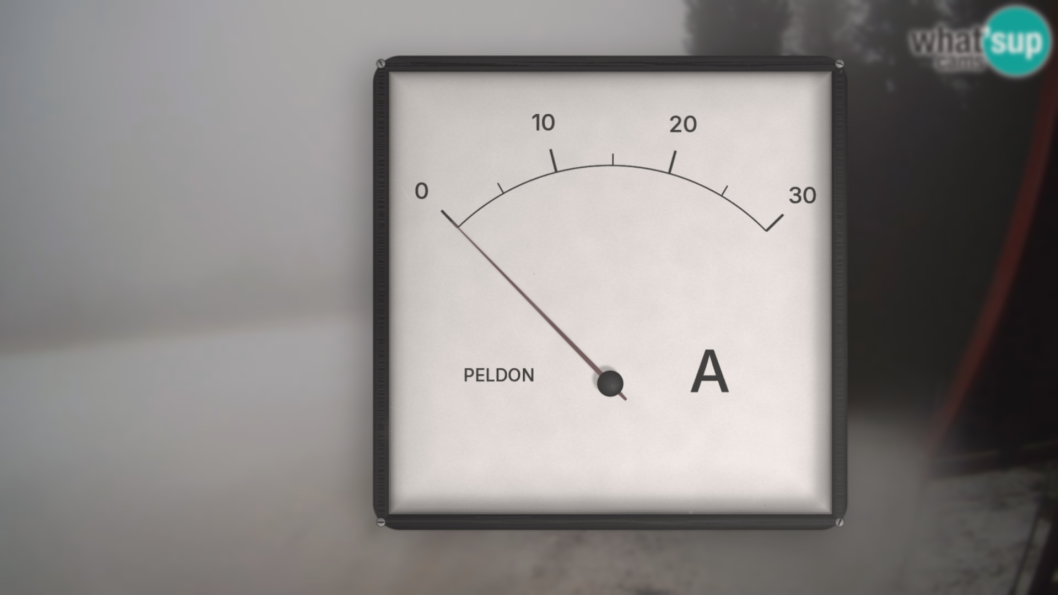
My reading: 0,A
